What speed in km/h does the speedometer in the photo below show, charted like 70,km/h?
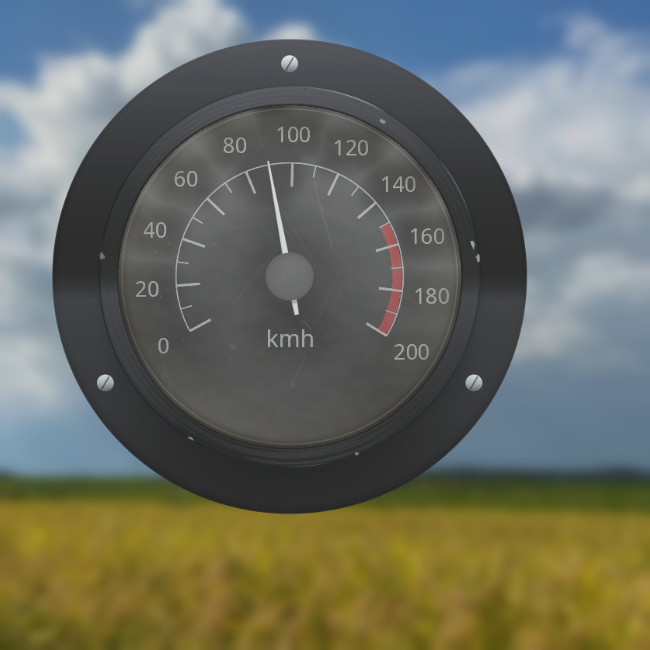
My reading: 90,km/h
